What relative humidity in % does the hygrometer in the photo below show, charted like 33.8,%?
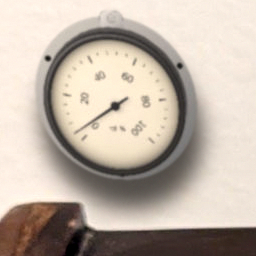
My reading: 4,%
